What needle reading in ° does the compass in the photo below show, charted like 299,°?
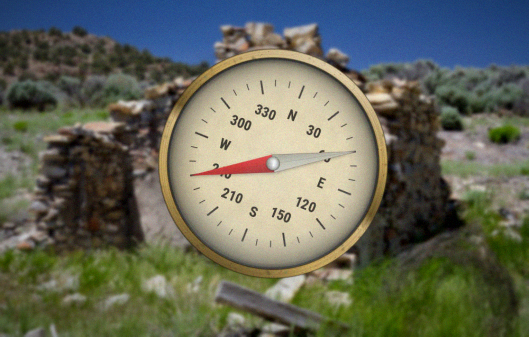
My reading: 240,°
